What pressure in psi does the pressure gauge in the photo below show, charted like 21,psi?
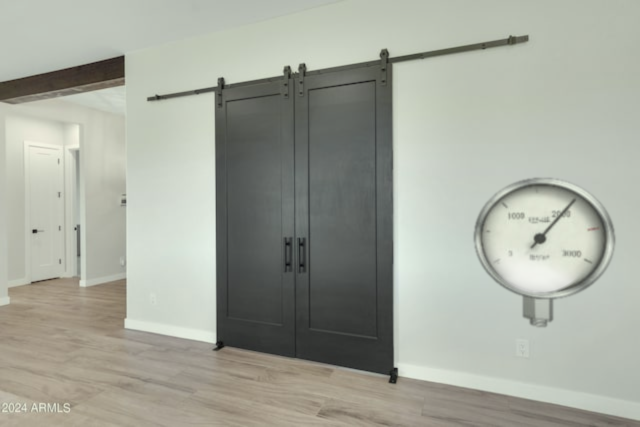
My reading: 2000,psi
